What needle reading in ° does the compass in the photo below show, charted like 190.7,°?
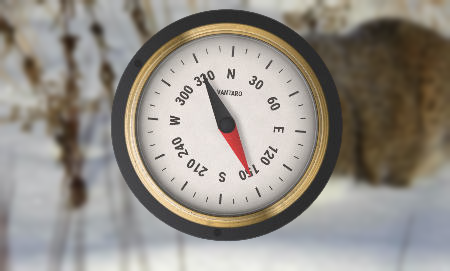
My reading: 150,°
